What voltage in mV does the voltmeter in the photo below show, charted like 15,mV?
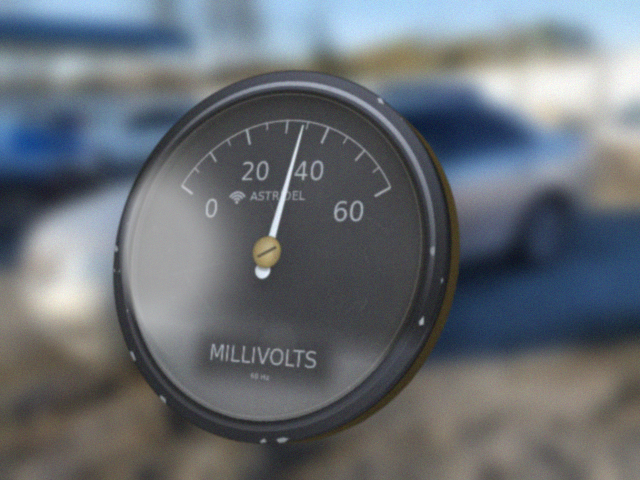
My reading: 35,mV
